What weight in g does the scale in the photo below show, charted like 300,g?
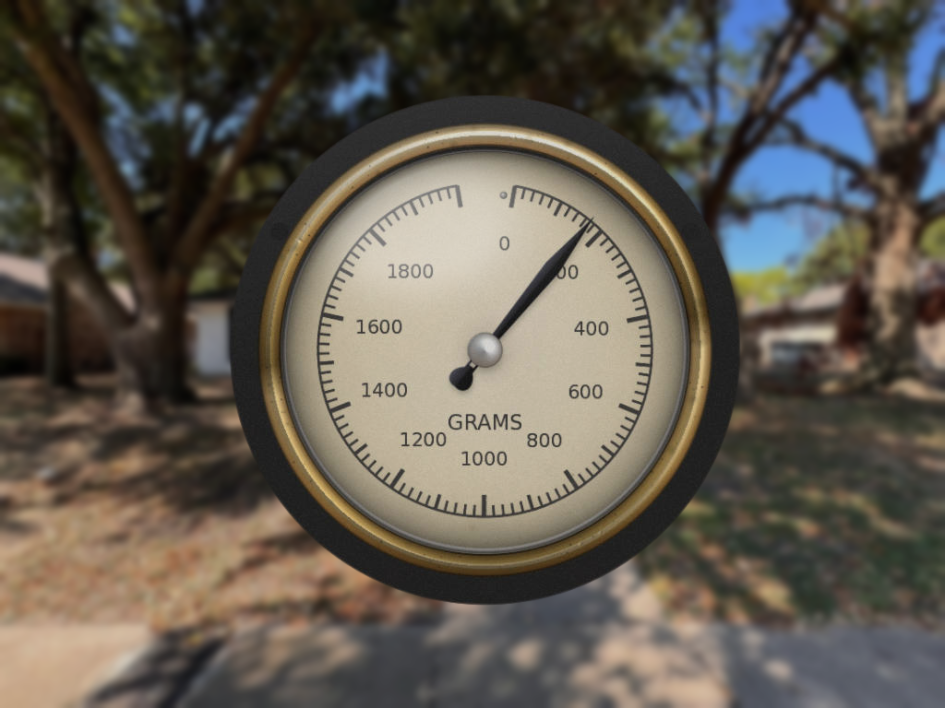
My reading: 170,g
